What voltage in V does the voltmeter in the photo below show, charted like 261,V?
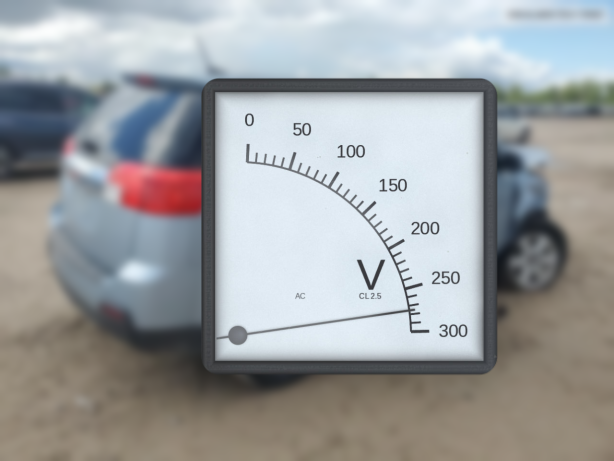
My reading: 275,V
